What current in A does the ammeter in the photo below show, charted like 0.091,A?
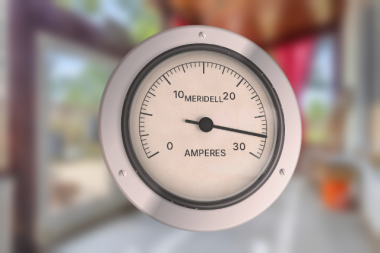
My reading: 27.5,A
